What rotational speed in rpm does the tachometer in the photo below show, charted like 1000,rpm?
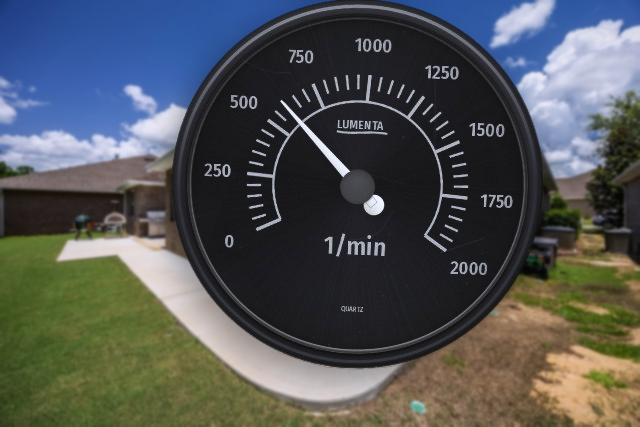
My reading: 600,rpm
